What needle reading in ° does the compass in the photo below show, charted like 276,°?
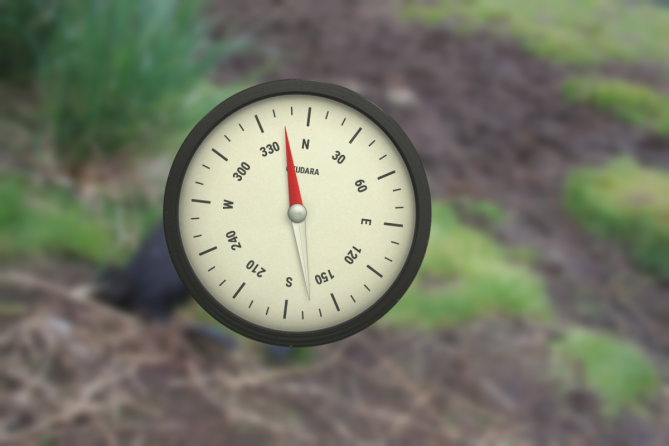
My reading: 345,°
